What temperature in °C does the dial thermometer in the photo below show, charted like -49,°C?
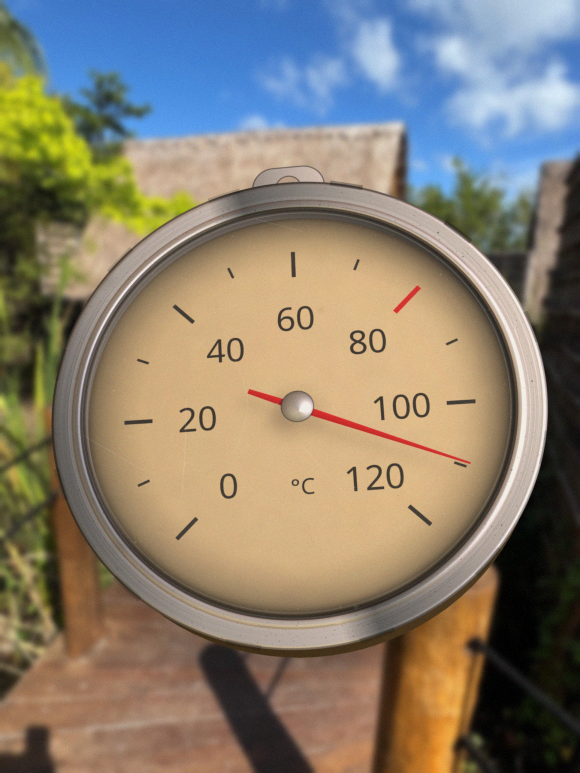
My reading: 110,°C
